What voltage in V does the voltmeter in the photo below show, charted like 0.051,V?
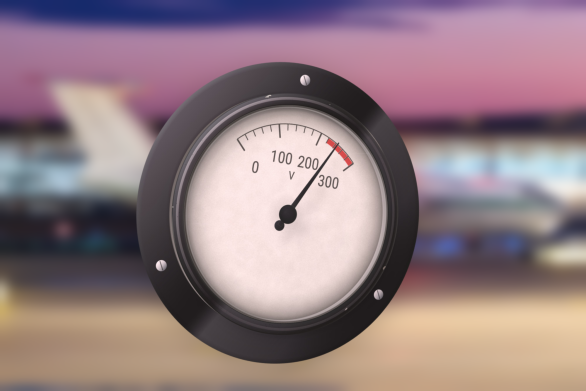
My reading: 240,V
